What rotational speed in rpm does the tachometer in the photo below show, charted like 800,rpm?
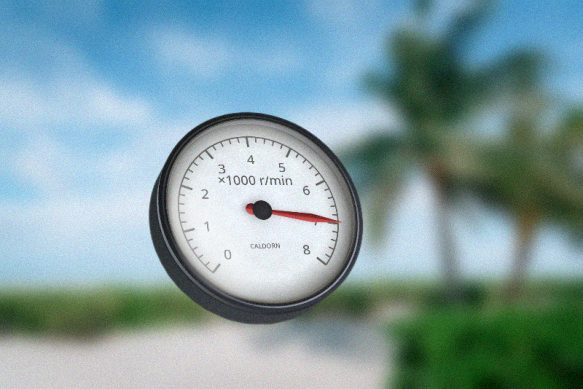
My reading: 7000,rpm
